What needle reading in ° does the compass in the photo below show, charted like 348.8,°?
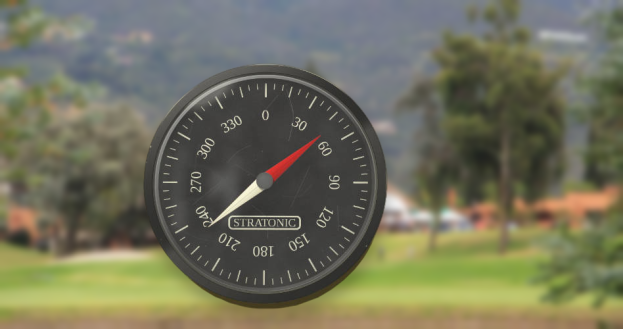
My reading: 50,°
